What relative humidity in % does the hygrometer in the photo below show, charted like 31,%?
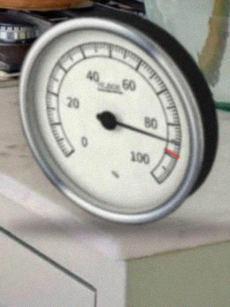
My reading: 85,%
